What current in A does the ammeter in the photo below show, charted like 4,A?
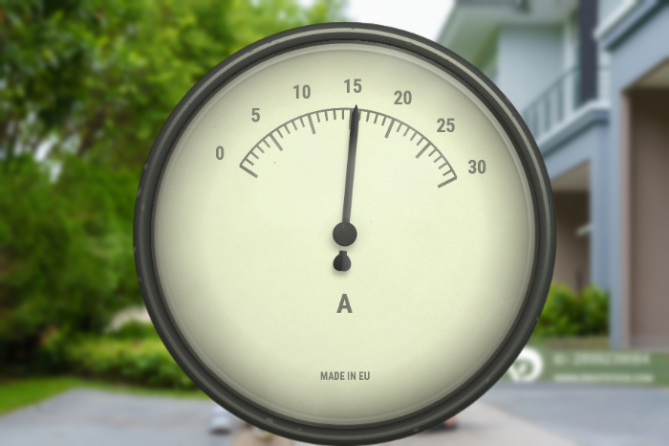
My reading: 15.5,A
